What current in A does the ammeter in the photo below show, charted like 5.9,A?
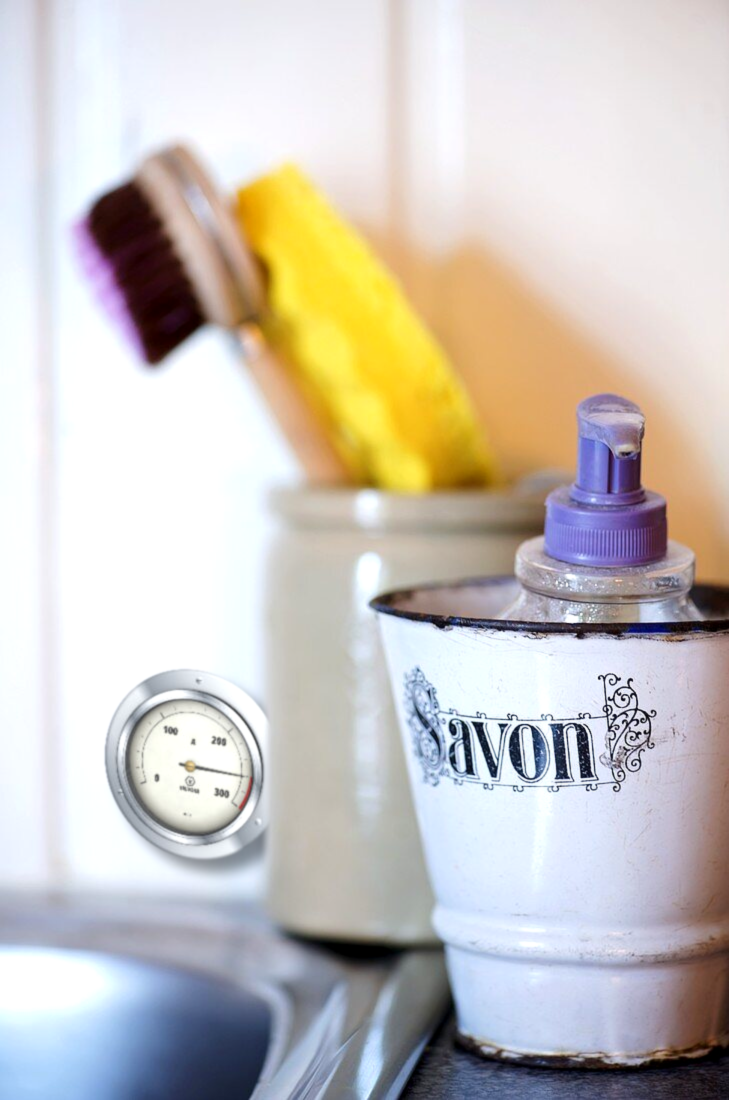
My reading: 260,A
